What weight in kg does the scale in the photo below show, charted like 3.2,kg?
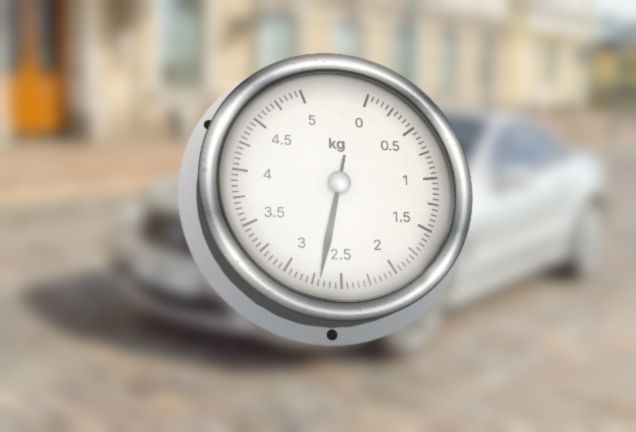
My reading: 2.7,kg
